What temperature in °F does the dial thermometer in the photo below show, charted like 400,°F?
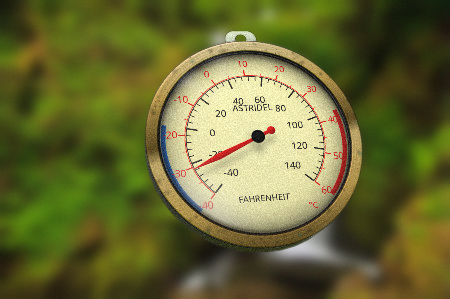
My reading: -24,°F
